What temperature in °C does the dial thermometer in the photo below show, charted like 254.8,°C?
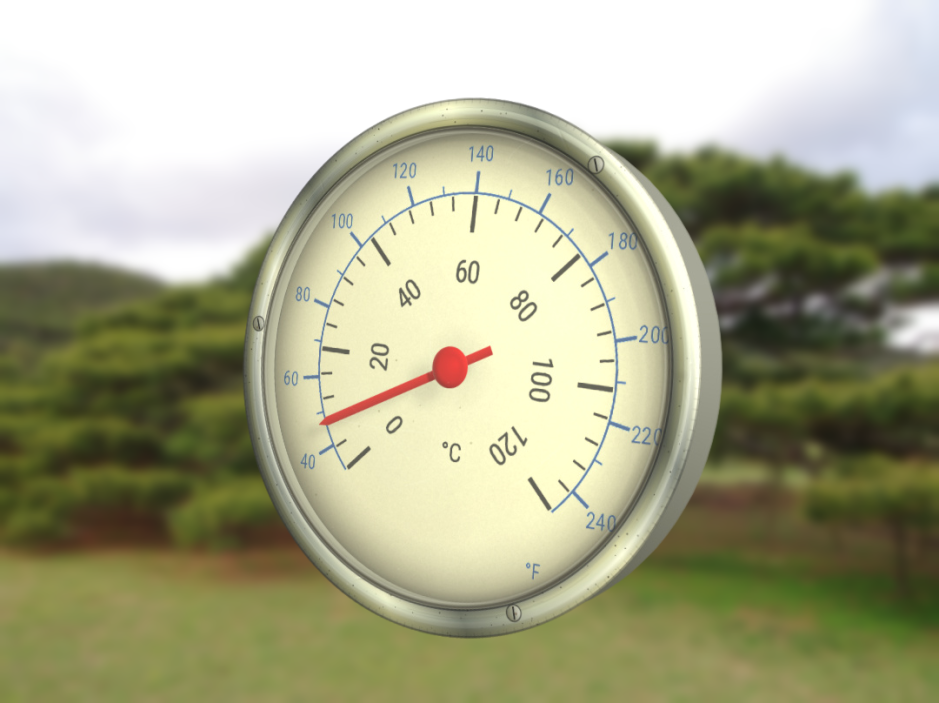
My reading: 8,°C
